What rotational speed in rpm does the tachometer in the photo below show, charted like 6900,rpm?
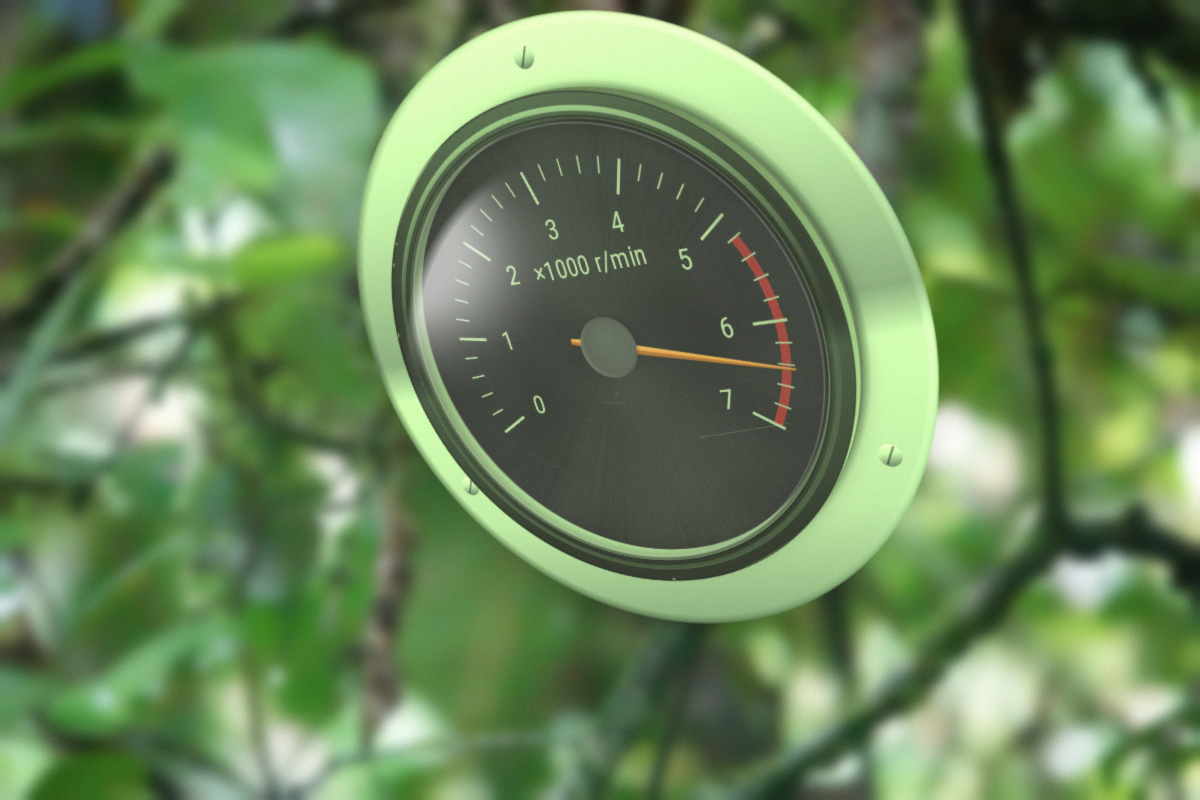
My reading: 6400,rpm
